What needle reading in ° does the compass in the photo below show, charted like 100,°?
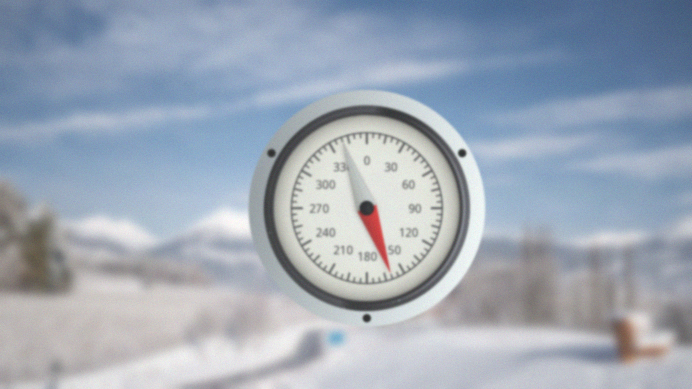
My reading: 160,°
